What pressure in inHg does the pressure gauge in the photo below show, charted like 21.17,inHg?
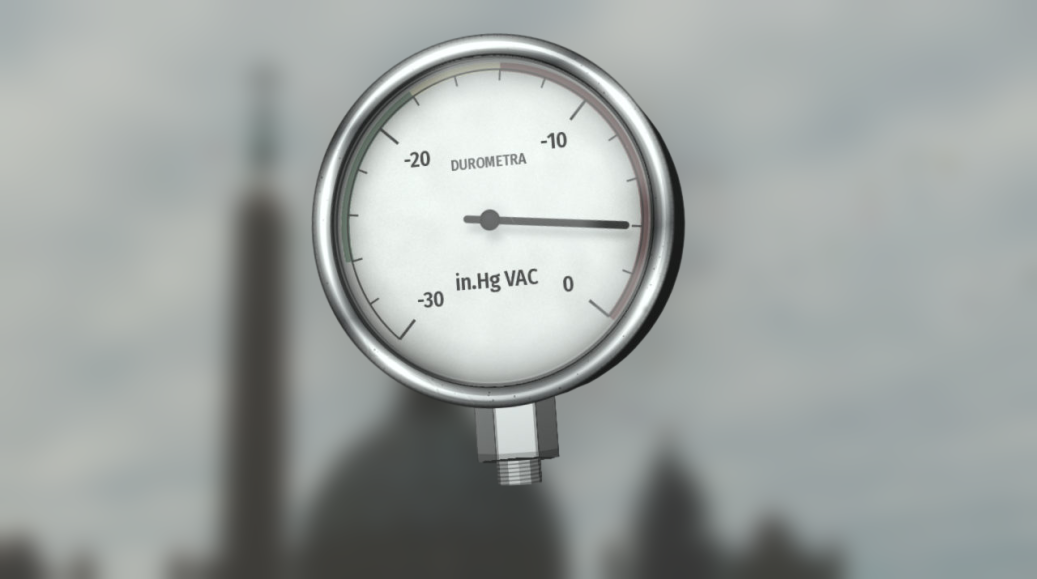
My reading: -4,inHg
